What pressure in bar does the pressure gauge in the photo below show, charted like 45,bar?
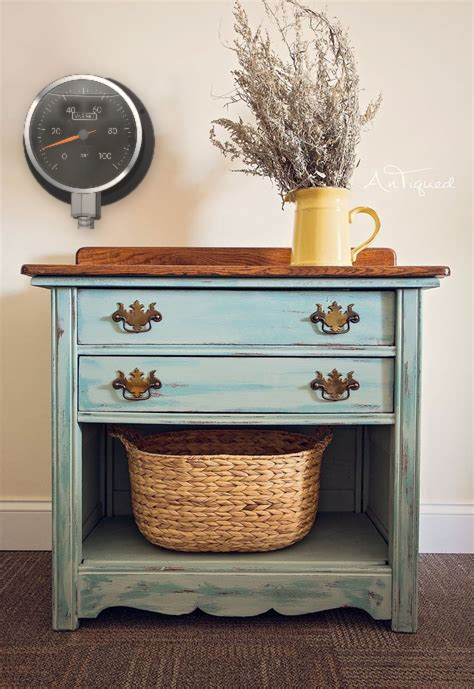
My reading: 10,bar
